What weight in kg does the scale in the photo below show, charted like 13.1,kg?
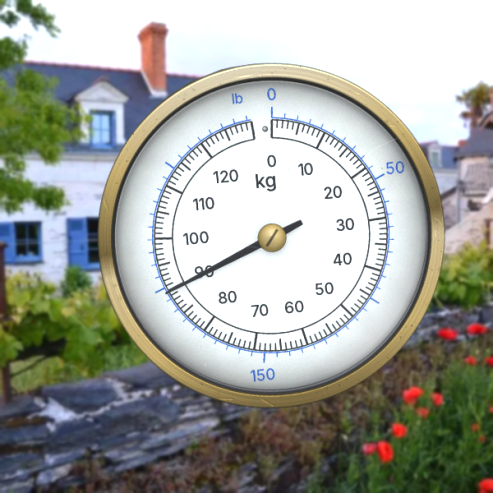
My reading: 90,kg
